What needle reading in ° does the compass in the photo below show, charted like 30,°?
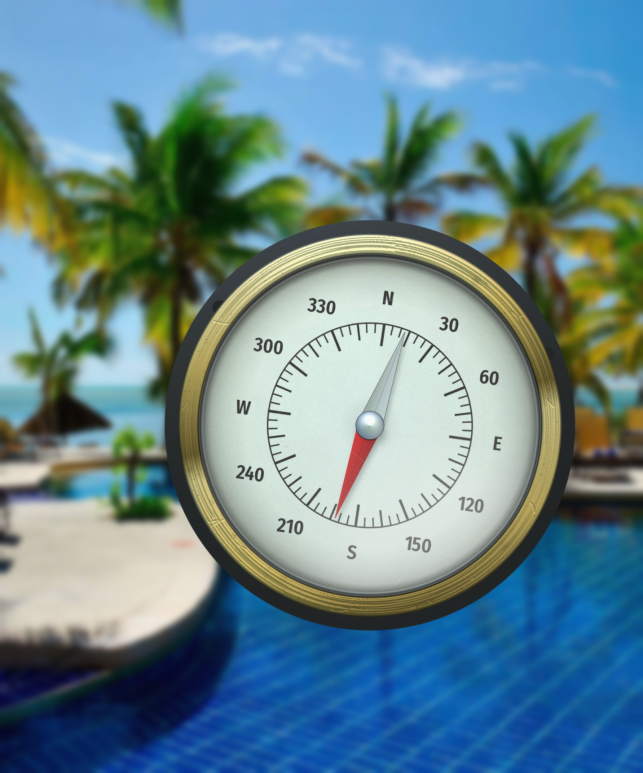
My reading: 192.5,°
